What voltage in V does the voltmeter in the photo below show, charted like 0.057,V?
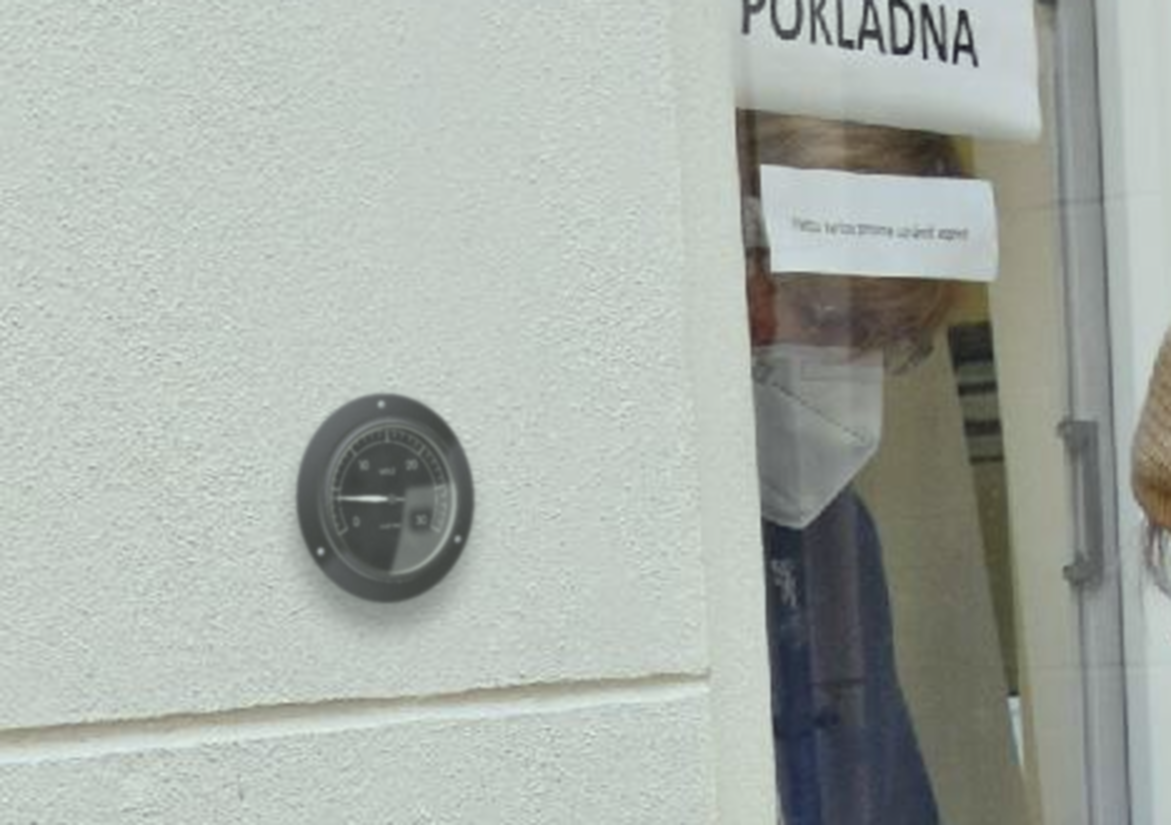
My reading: 4,V
